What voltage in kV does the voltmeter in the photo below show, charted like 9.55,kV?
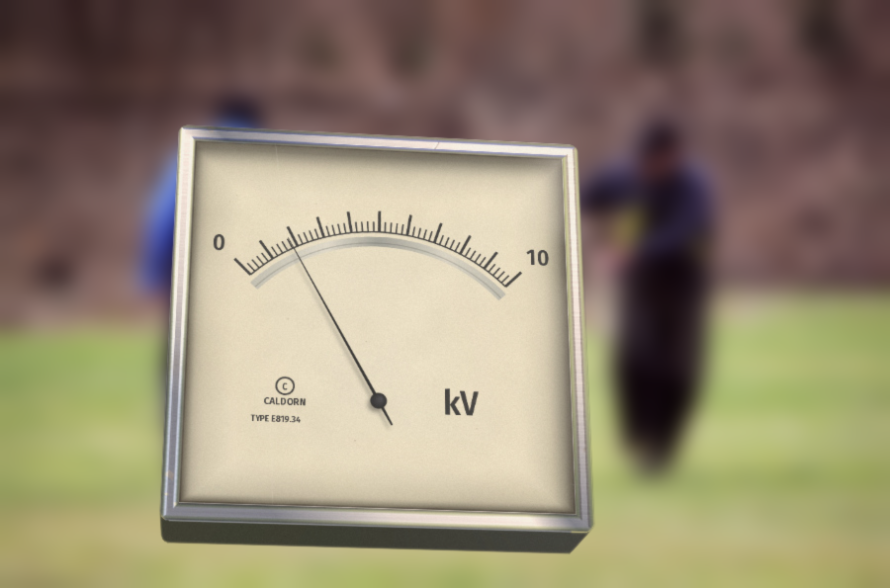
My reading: 1.8,kV
